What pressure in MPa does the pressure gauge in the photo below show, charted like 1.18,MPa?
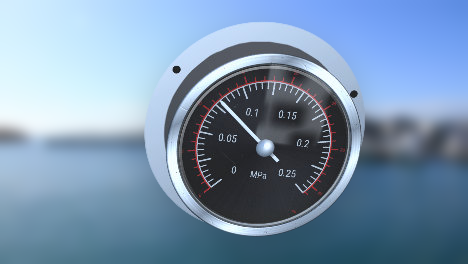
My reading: 0.08,MPa
